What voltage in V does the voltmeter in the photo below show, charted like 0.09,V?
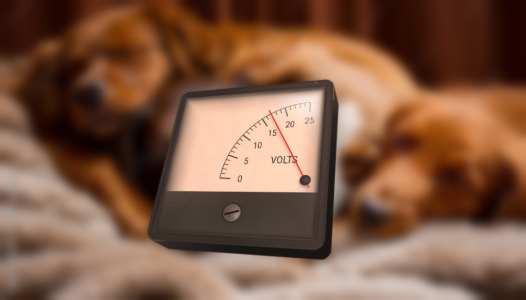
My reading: 17,V
